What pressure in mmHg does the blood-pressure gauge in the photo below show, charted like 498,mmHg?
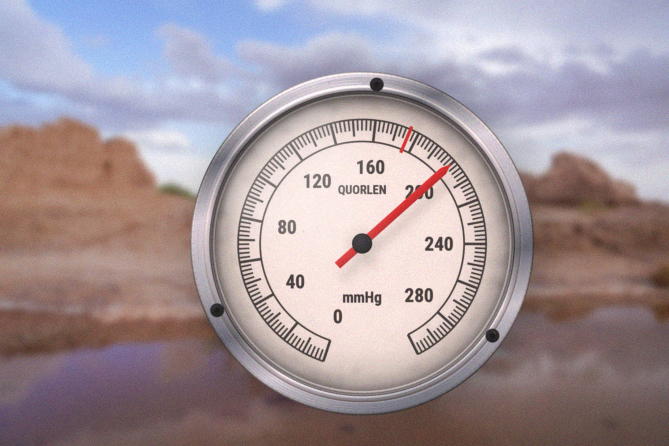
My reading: 200,mmHg
